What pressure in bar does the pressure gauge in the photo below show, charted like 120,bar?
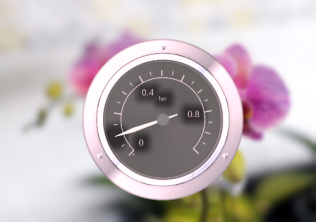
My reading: 0.1,bar
